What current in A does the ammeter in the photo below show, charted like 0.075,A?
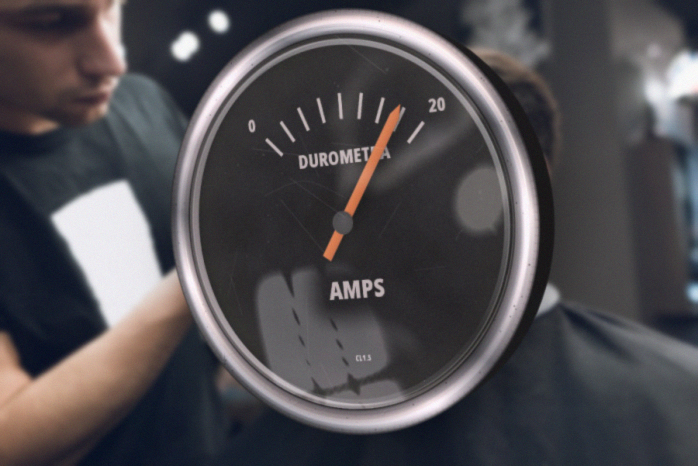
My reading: 17.5,A
